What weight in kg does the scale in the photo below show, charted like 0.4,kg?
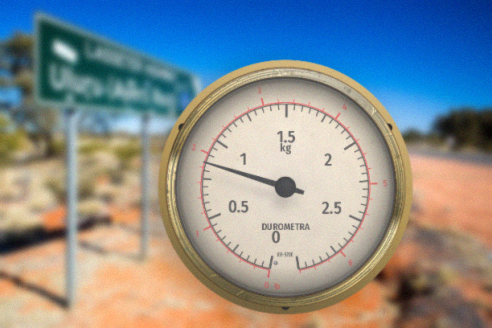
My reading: 0.85,kg
